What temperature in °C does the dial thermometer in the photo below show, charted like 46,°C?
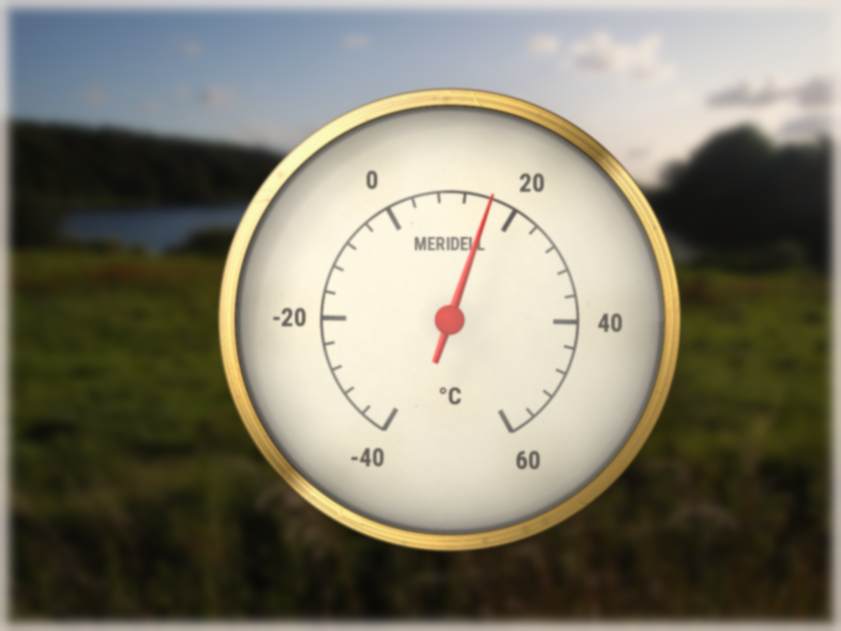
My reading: 16,°C
